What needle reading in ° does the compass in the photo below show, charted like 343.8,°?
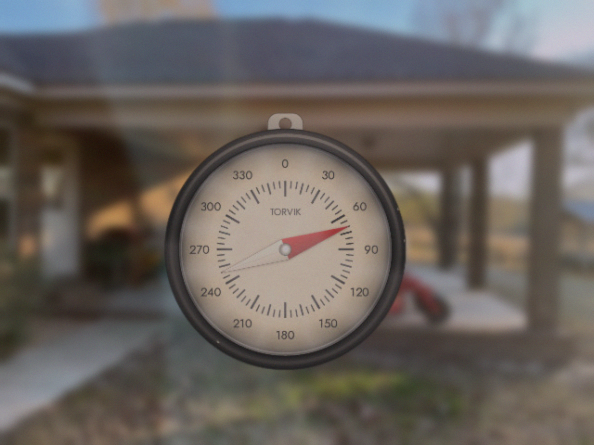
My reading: 70,°
